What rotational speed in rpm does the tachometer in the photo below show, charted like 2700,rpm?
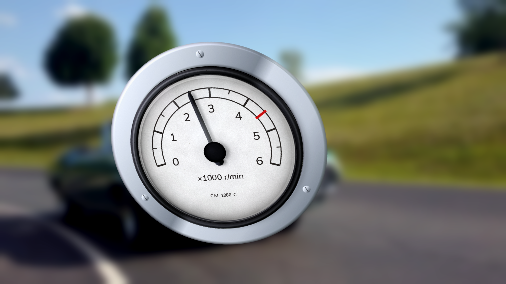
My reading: 2500,rpm
